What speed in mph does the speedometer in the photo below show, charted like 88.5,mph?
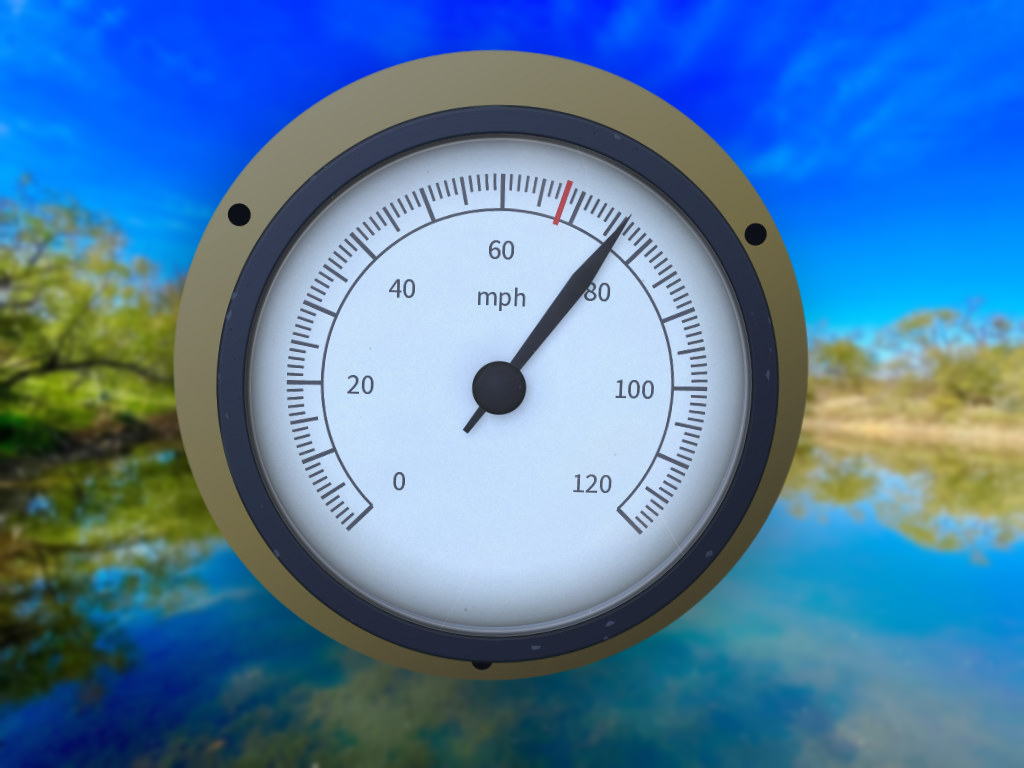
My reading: 76,mph
